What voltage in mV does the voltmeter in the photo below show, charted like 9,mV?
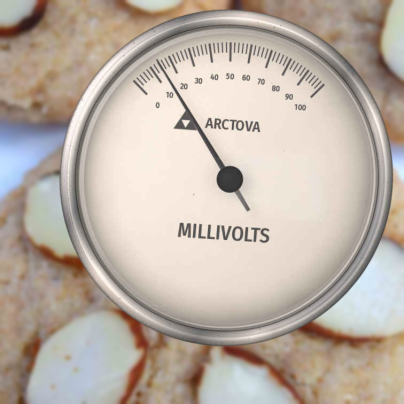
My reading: 14,mV
